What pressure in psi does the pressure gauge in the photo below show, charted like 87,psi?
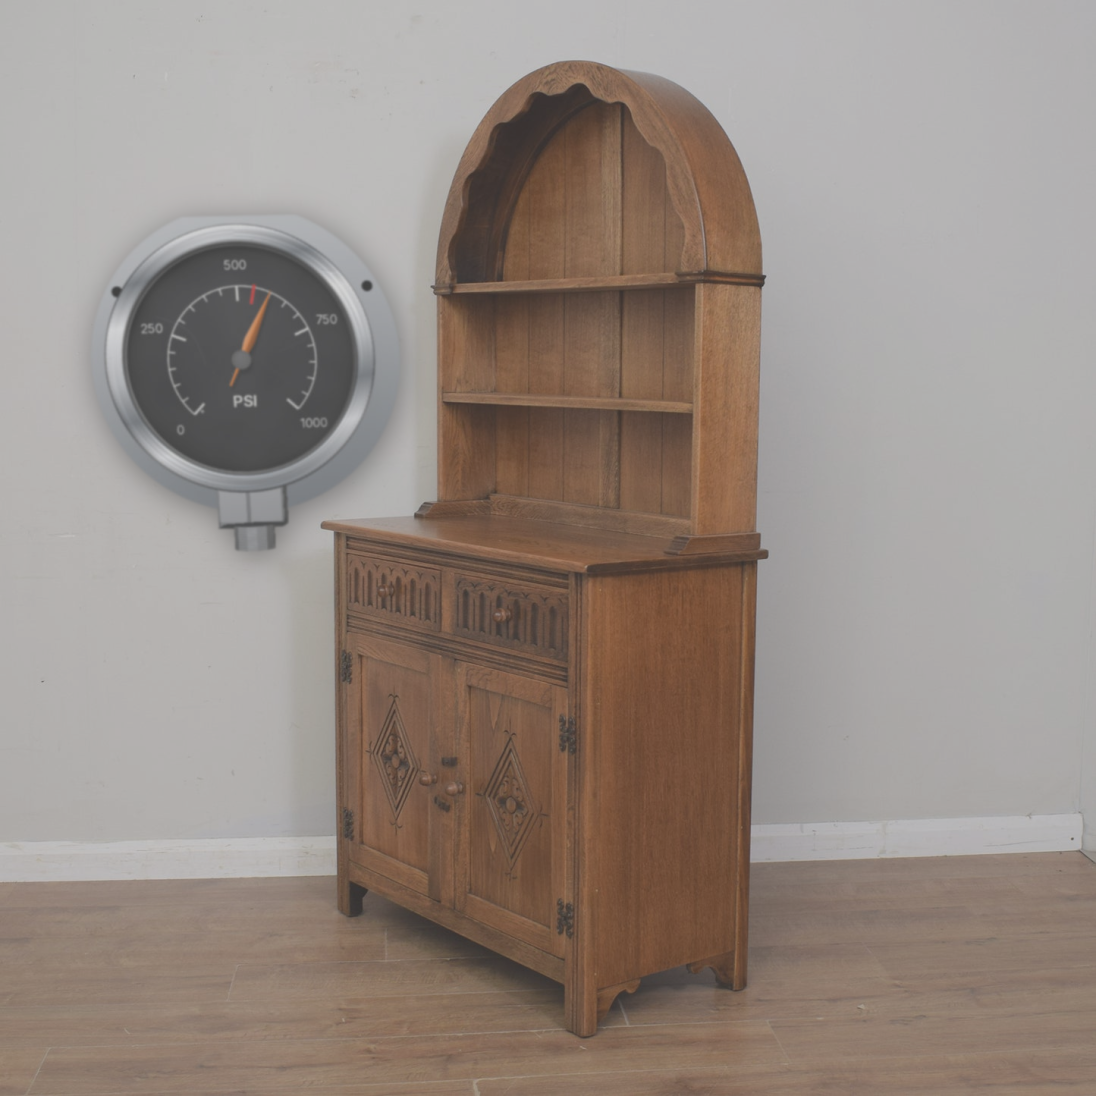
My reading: 600,psi
